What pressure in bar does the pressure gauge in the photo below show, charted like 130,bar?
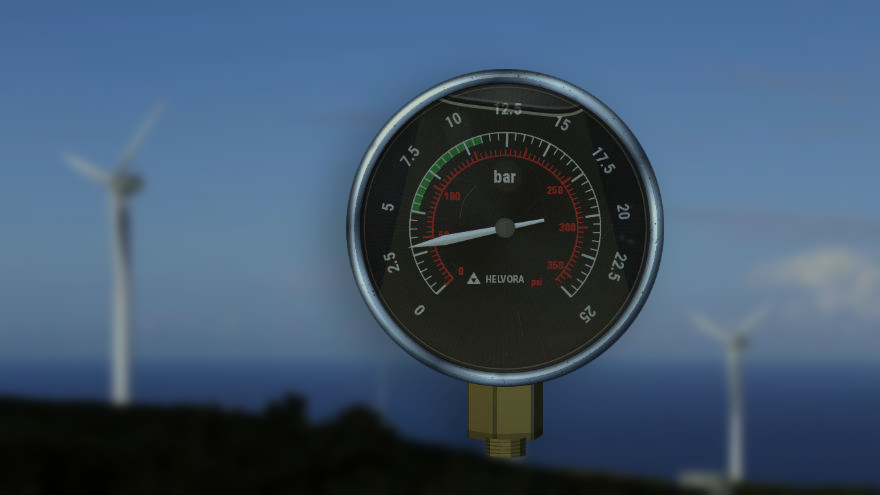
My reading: 3,bar
